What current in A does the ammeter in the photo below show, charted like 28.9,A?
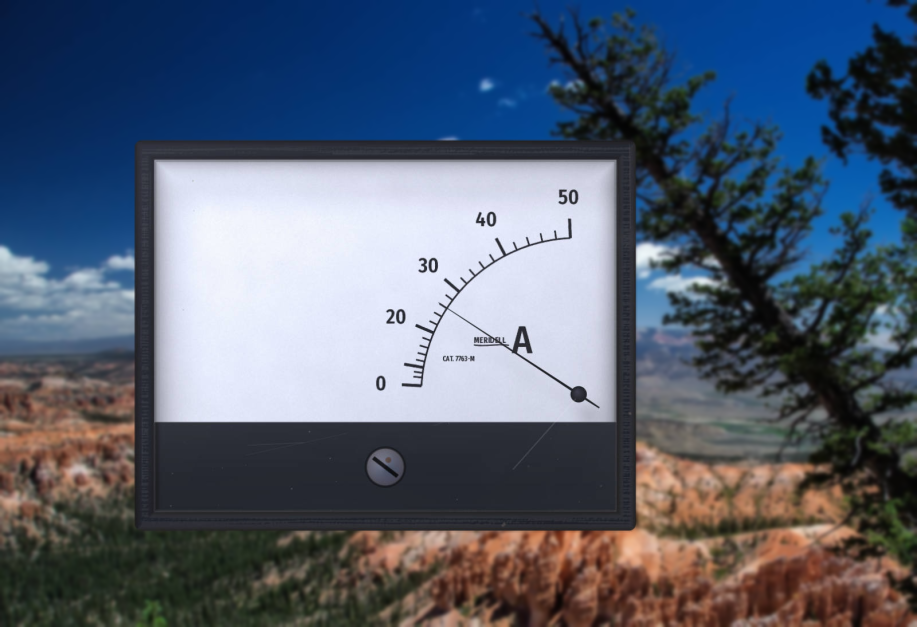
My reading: 26,A
